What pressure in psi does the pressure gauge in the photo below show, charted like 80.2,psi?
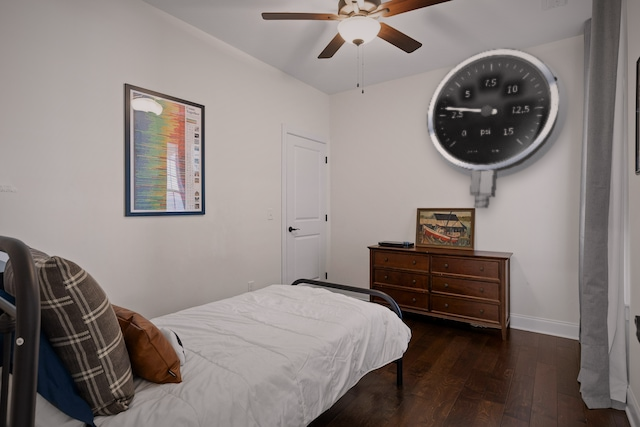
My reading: 3,psi
